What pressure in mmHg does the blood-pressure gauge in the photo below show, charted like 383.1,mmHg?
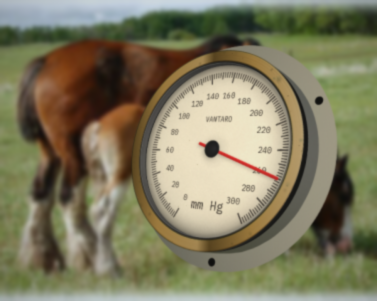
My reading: 260,mmHg
